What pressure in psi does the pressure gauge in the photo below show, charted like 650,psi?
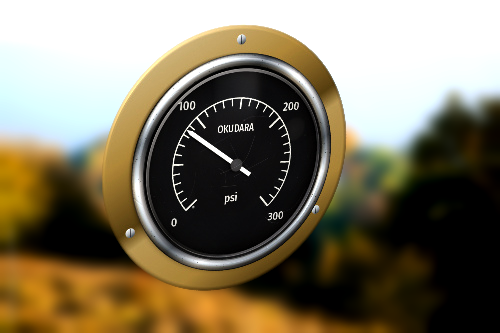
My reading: 85,psi
